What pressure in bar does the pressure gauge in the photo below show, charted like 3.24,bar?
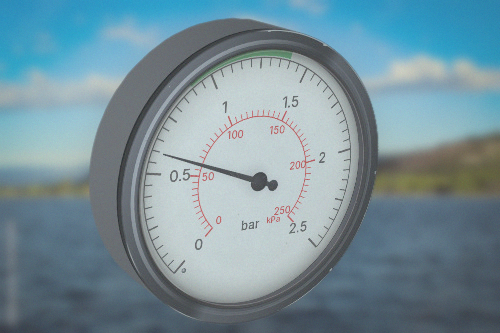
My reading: 0.6,bar
